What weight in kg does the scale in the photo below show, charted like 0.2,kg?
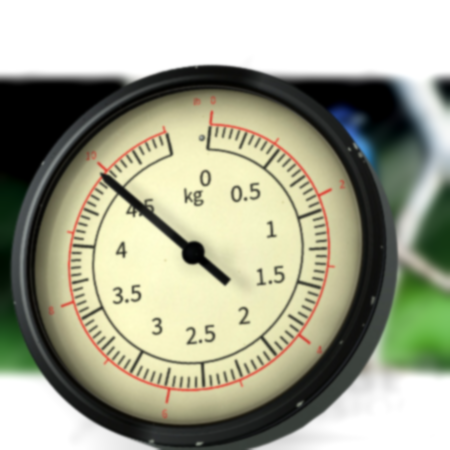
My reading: 4.5,kg
